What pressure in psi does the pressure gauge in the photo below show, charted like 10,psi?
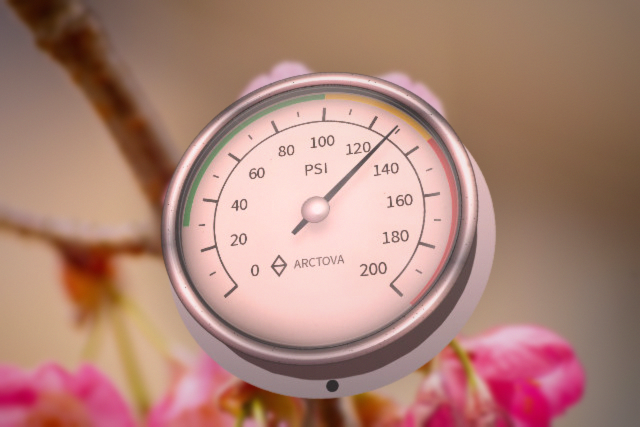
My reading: 130,psi
